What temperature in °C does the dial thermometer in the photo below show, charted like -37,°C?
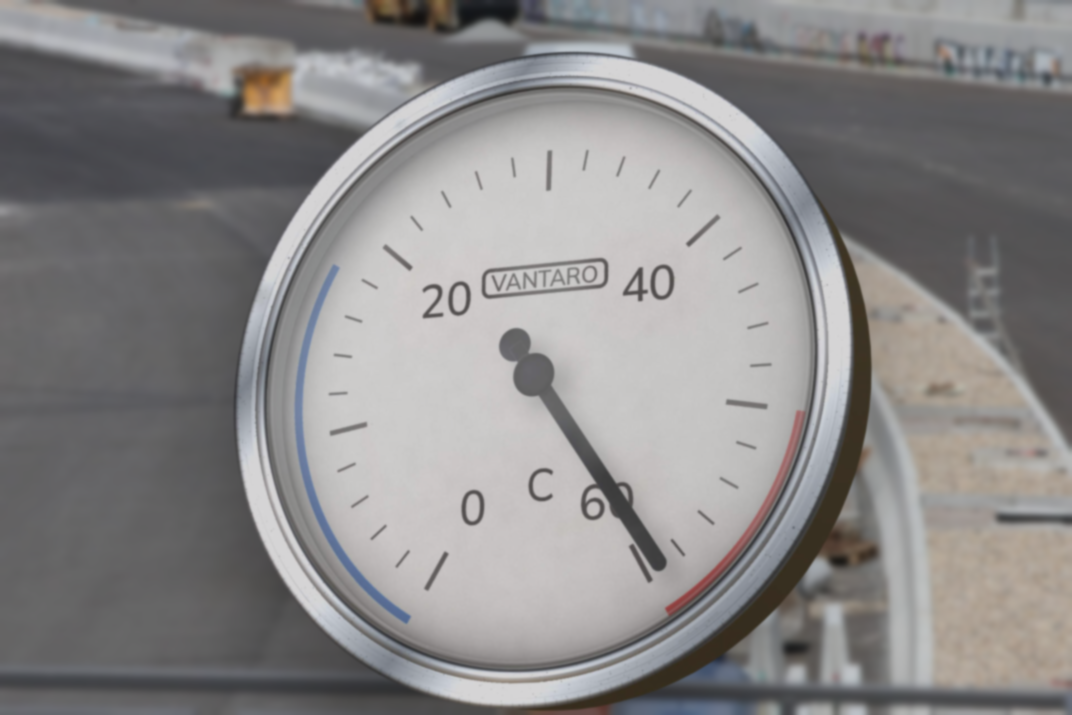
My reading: 59,°C
